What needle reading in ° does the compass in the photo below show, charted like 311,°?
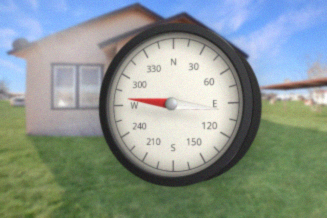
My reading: 277.5,°
